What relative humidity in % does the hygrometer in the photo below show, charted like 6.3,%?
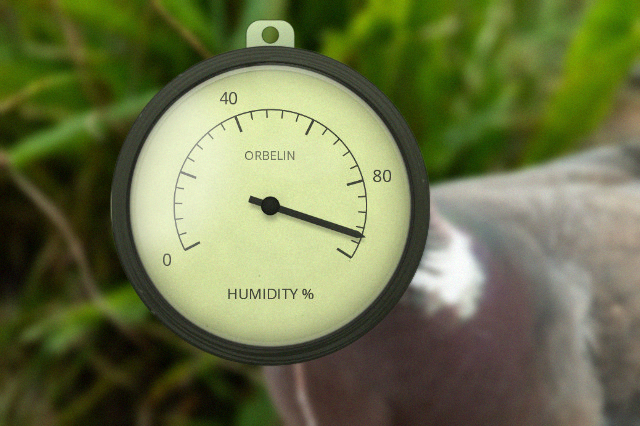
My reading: 94,%
